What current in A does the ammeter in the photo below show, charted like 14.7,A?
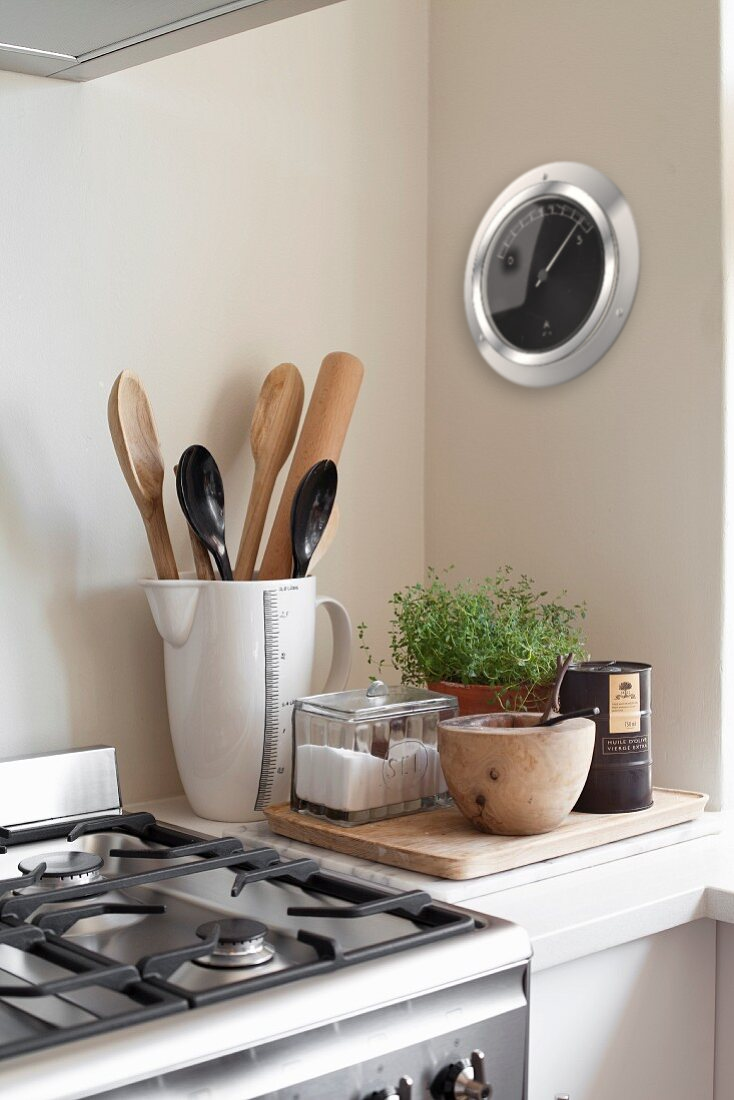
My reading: 4.5,A
